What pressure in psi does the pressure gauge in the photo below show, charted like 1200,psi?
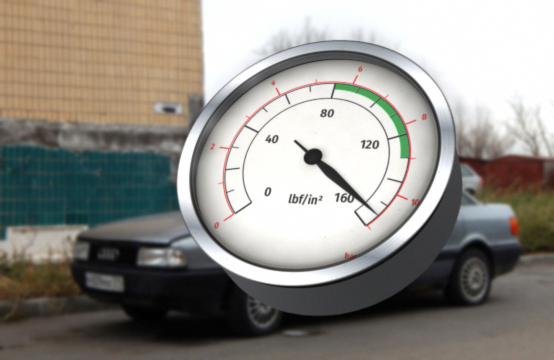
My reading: 155,psi
